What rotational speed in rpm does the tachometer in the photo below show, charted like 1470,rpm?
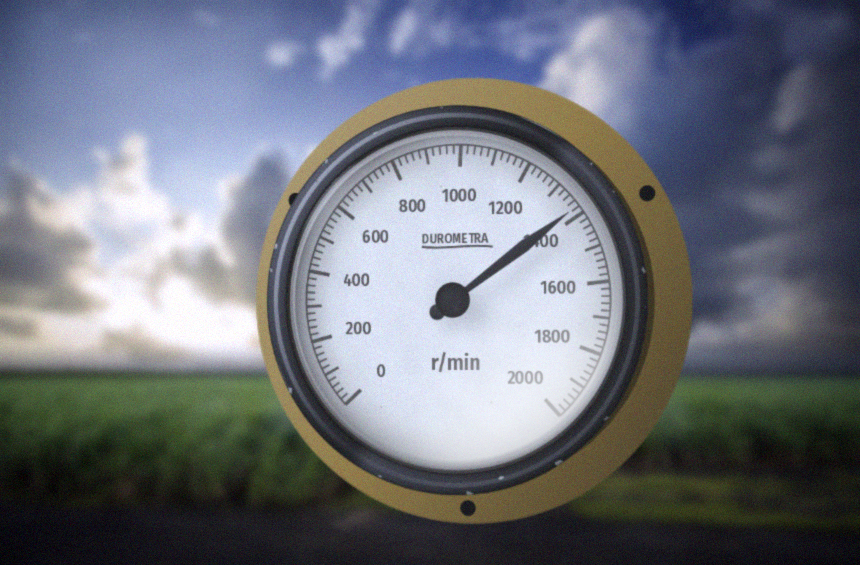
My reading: 1380,rpm
